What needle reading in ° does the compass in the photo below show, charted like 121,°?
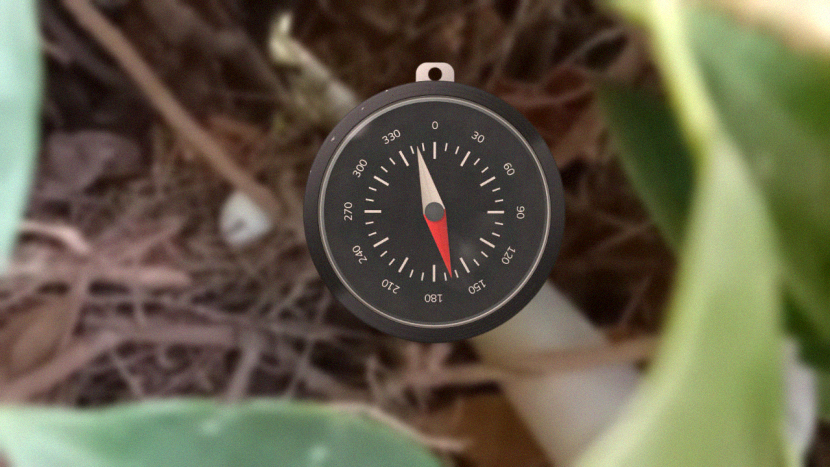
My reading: 165,°
